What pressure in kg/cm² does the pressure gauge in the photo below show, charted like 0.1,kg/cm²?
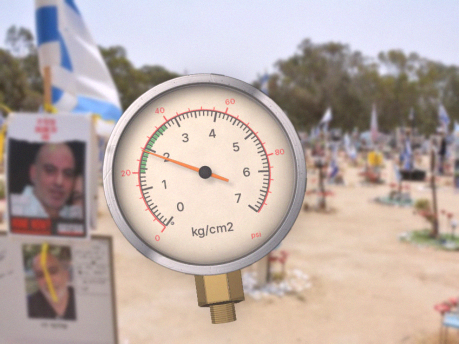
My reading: 1.9,kg/cm²
